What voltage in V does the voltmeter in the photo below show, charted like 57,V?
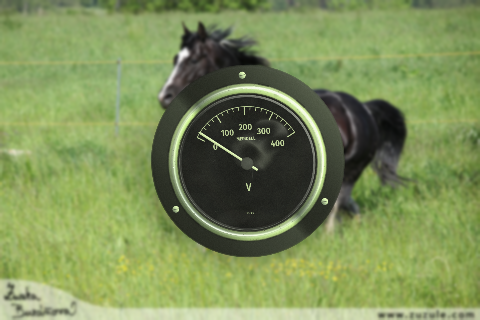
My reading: 20,V
